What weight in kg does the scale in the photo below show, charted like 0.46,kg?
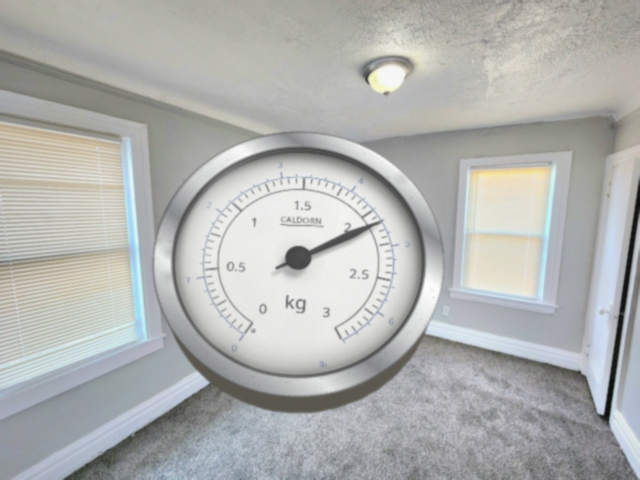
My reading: 2.1,kg
